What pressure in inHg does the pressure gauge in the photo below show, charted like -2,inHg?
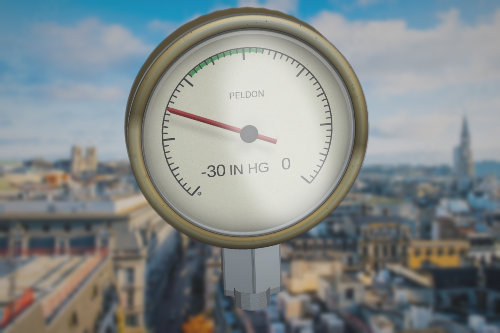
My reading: -22.5,inHg
